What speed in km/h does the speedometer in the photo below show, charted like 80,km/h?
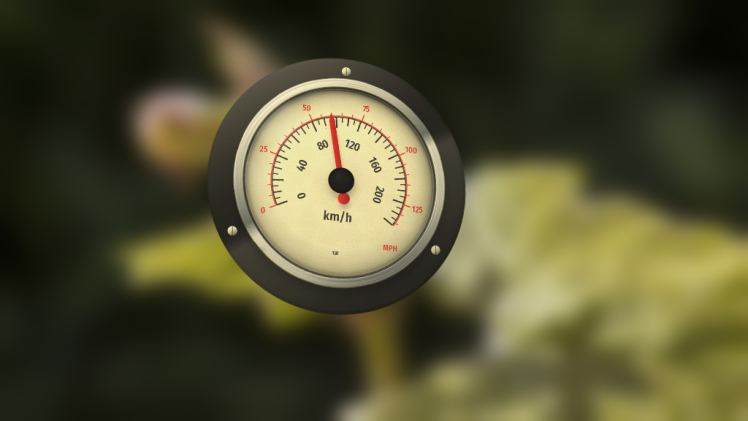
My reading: 95,km/h
